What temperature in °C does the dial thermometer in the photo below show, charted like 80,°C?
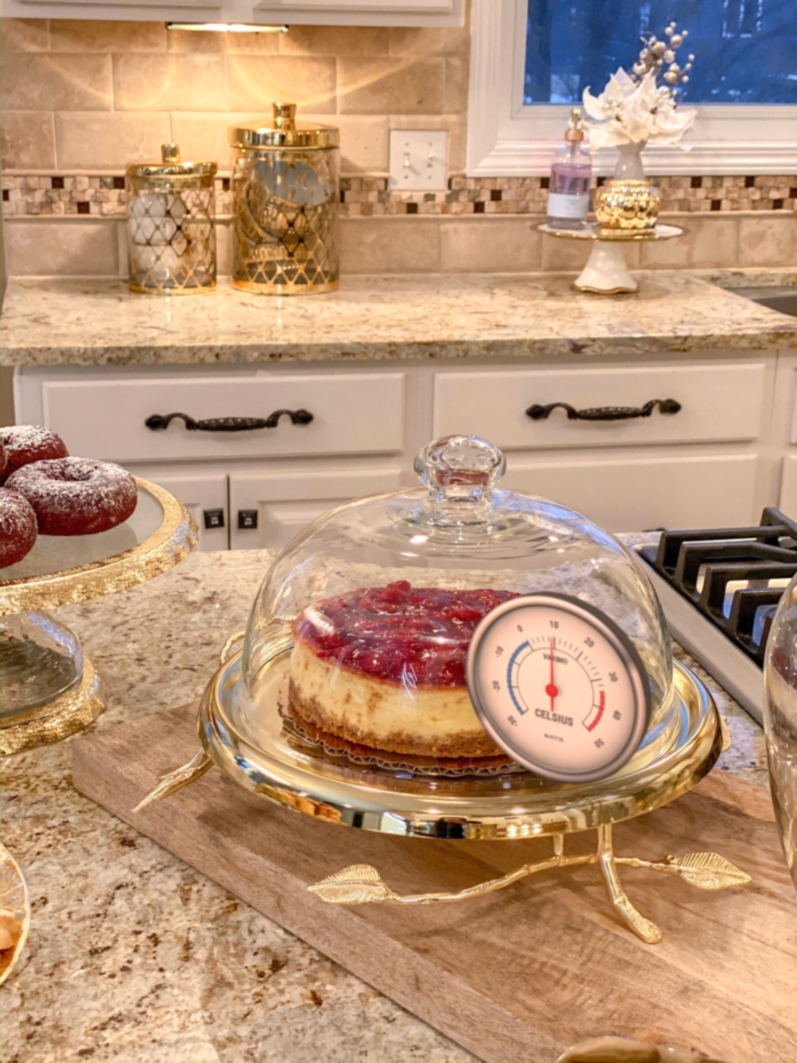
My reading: 10,°C
